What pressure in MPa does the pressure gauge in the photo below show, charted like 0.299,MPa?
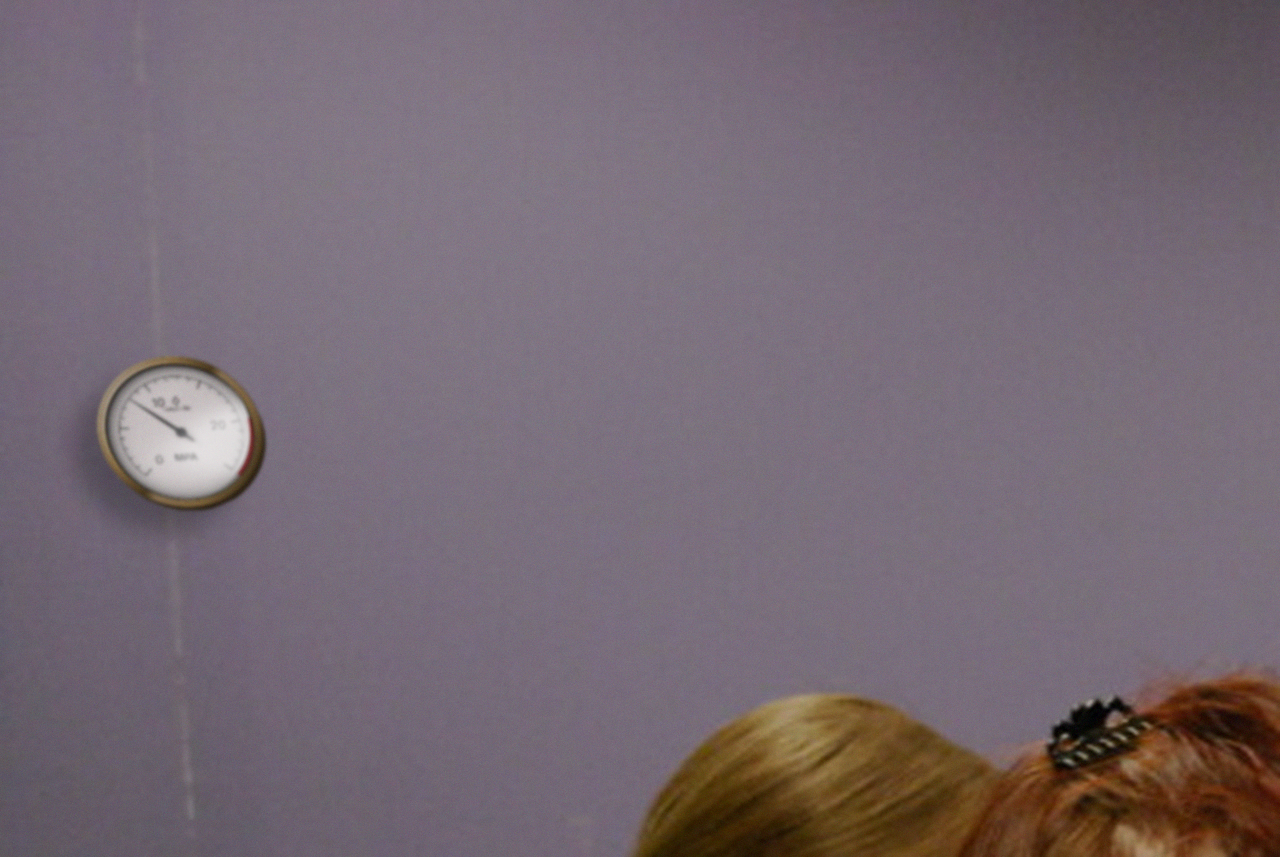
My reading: 8,MPa
